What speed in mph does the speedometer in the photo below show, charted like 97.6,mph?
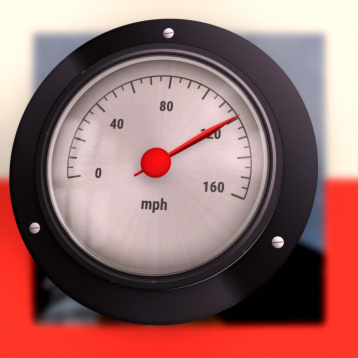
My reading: 120,mph
